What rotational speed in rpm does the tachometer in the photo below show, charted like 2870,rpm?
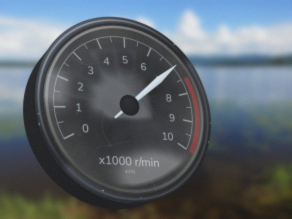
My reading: 7000,rpm
